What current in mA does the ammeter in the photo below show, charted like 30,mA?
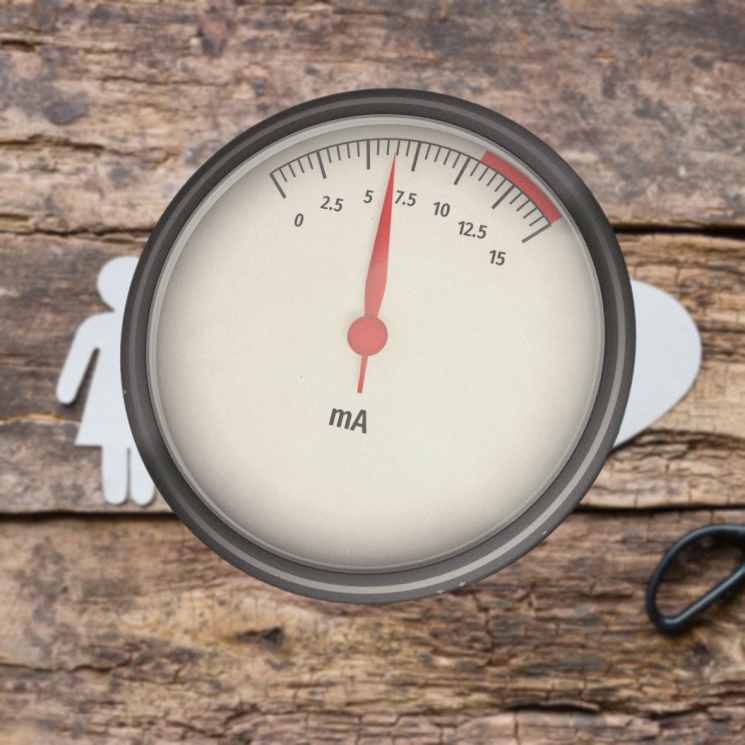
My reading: 6.5,mA
